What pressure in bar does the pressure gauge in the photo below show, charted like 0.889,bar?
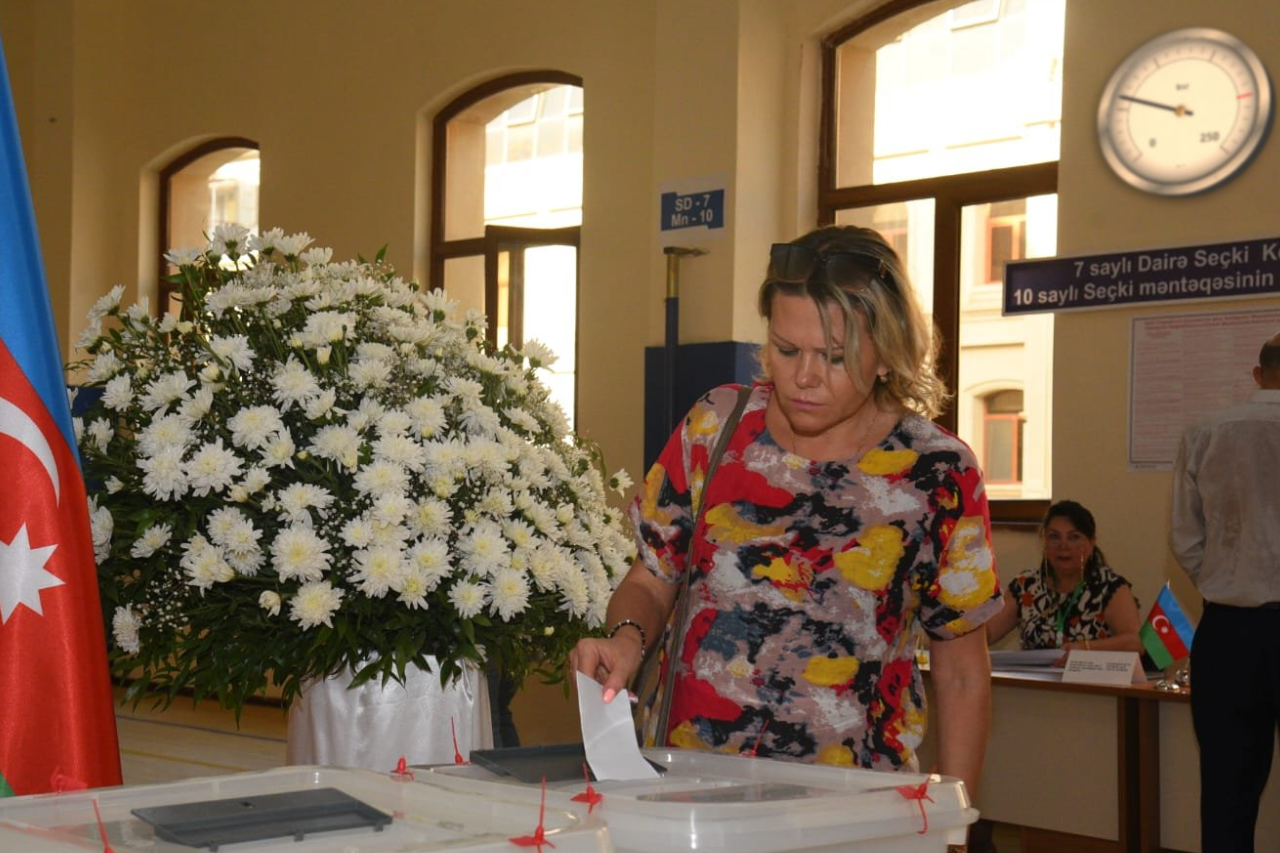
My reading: 60,bar
